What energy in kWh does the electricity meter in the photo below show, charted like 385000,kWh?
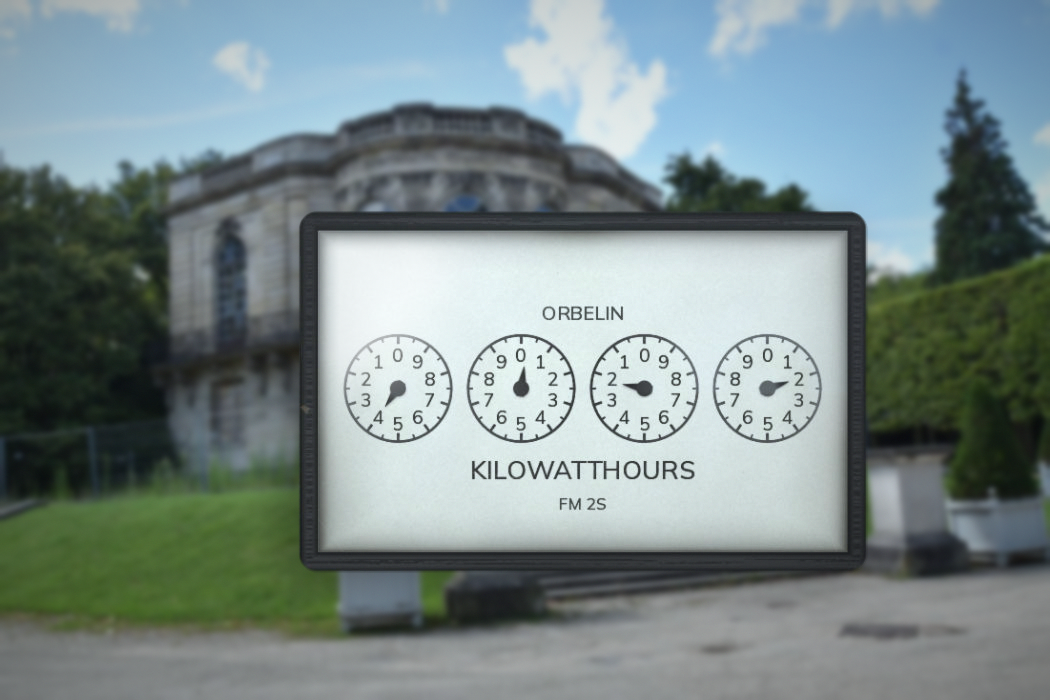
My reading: 4022,kWh
